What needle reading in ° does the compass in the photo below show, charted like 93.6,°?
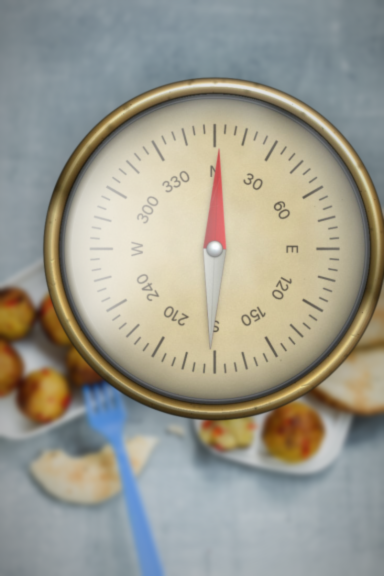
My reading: 2.5,°
